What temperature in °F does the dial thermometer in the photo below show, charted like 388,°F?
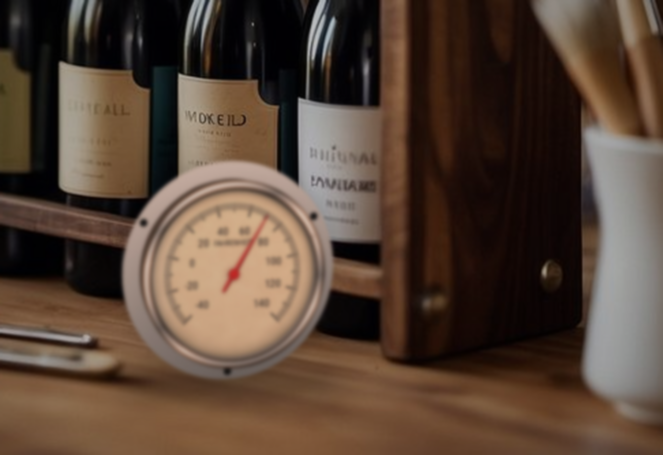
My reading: 70,°F
